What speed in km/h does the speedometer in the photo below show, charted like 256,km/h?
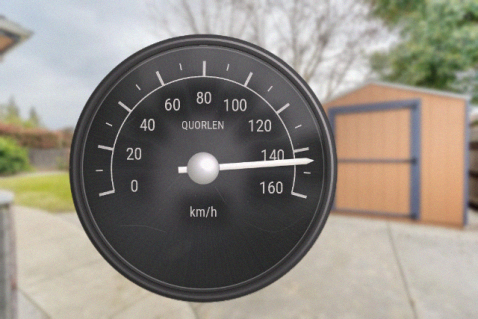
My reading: 145,km/h
